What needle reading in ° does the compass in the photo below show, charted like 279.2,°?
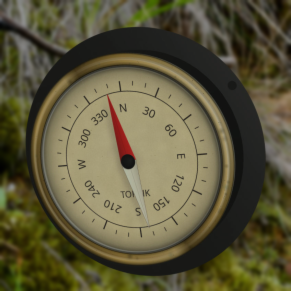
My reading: 350,°
